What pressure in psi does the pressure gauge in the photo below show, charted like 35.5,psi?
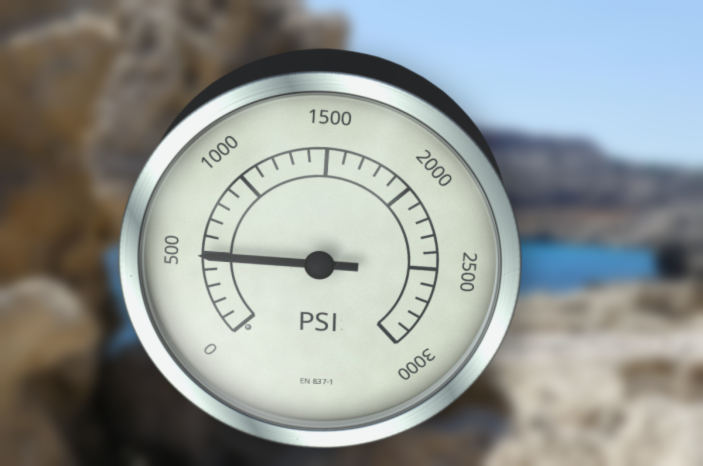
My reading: 500,psi
